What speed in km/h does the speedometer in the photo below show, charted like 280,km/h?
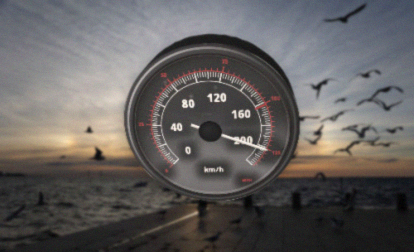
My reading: 200,km/h
